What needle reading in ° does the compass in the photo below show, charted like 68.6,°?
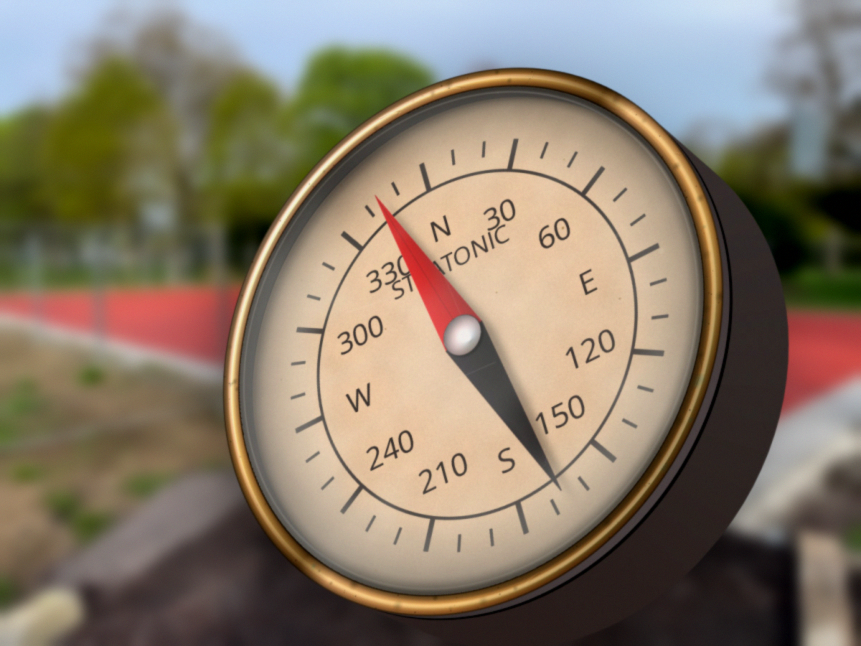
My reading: 345,°
